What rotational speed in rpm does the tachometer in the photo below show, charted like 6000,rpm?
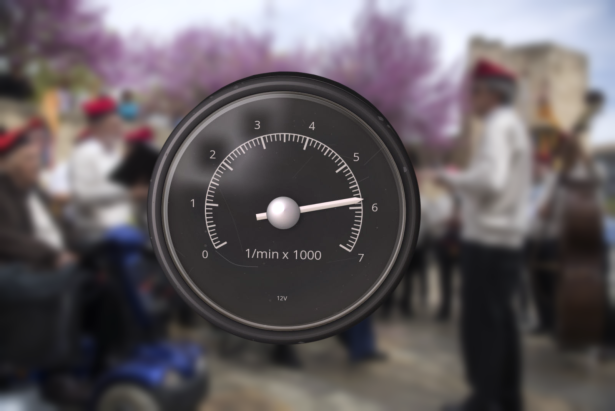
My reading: 5800,rpm
